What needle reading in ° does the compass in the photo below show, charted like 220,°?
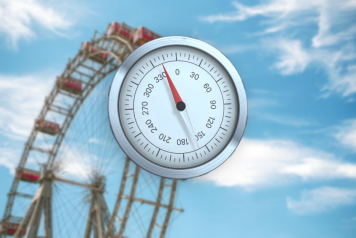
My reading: 340,°
